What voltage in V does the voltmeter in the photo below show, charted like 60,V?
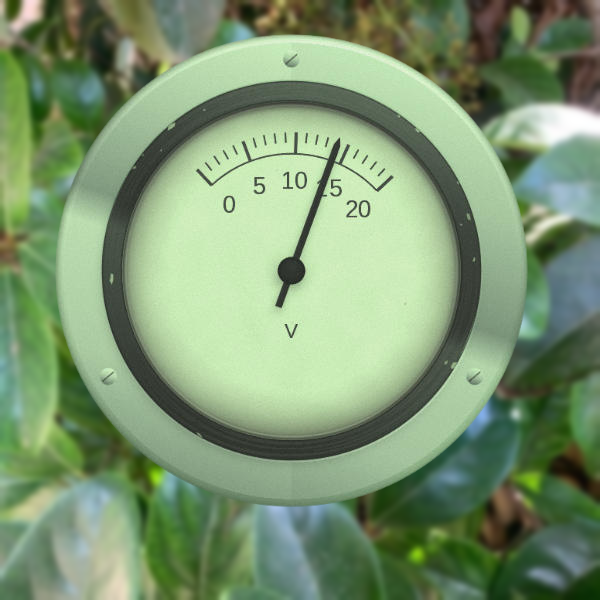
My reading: 14,V
